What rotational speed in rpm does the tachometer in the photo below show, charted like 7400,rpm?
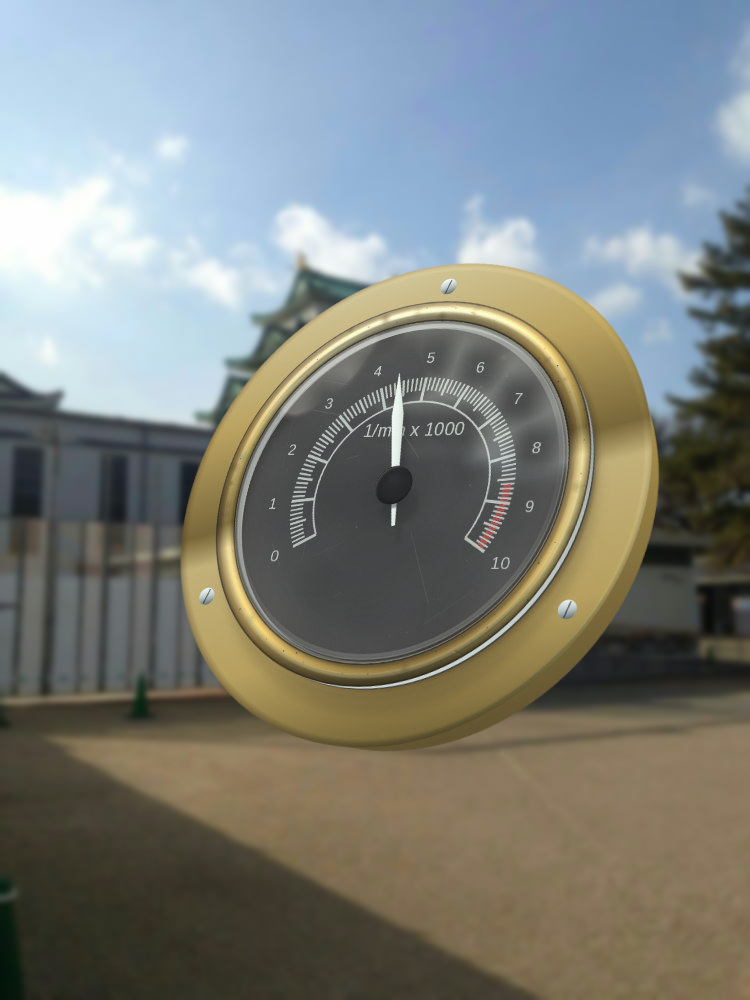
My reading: 4500,rpm
